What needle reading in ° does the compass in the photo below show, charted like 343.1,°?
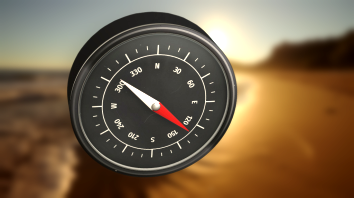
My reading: 130,°
